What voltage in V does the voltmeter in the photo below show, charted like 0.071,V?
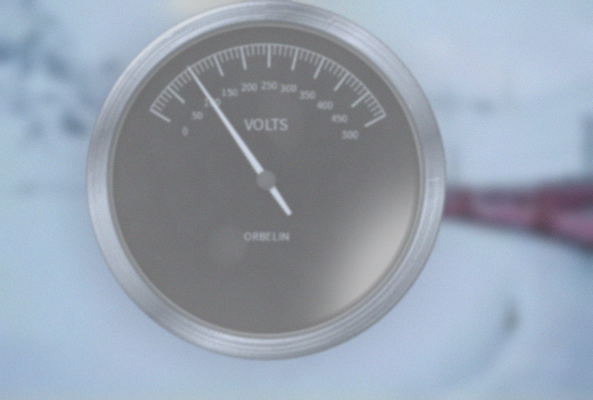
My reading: 100,V
